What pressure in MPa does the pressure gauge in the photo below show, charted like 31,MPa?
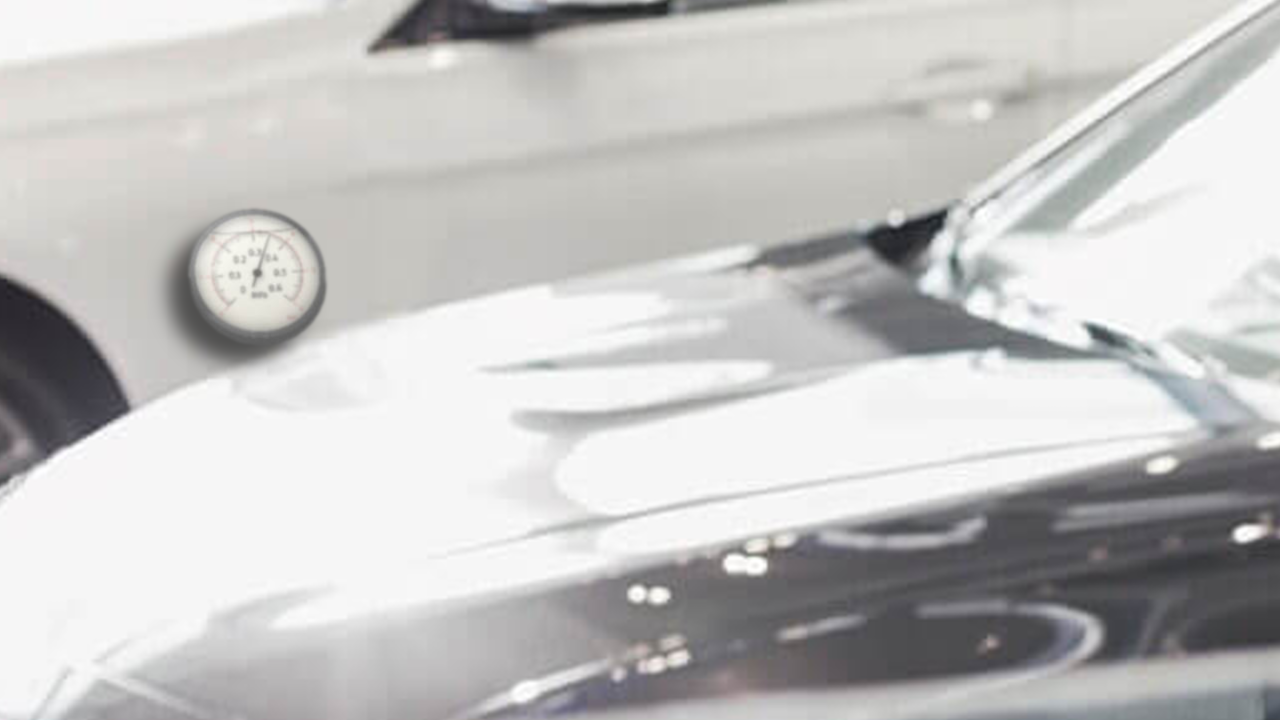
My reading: 0.35,MPa
